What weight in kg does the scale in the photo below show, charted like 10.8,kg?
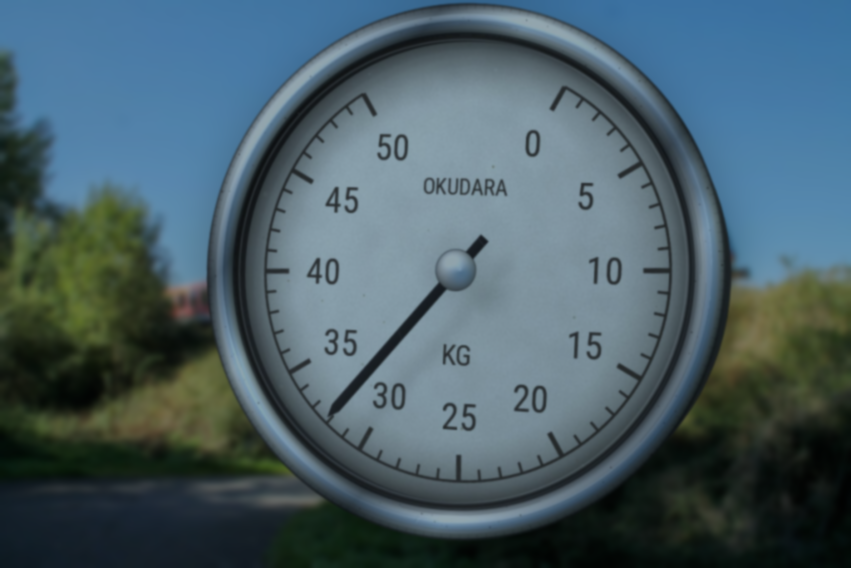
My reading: 32,kg
